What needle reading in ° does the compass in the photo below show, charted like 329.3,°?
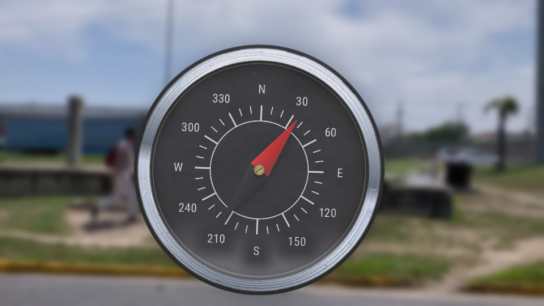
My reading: 35,°
